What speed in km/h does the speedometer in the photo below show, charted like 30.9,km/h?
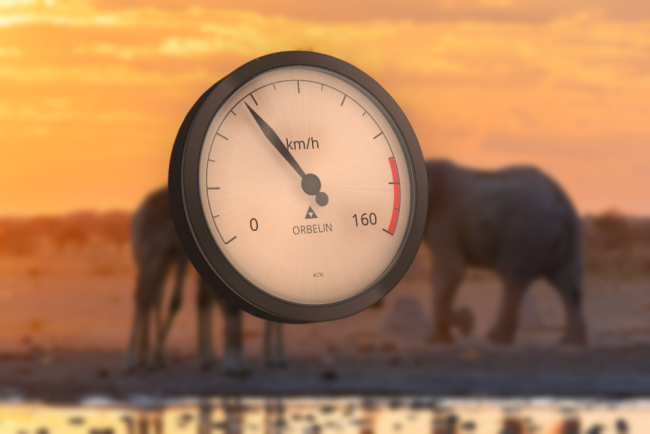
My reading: 55,km/h
